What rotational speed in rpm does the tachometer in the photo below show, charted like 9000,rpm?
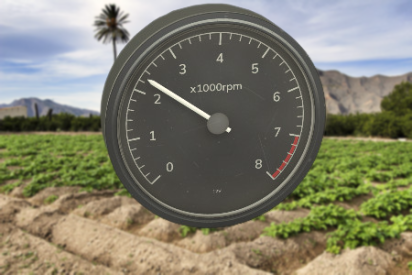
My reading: 2300,rpm
